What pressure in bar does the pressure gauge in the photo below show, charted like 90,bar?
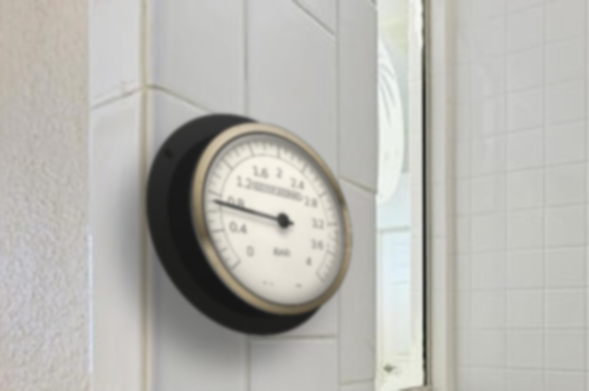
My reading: 0.7,bar
